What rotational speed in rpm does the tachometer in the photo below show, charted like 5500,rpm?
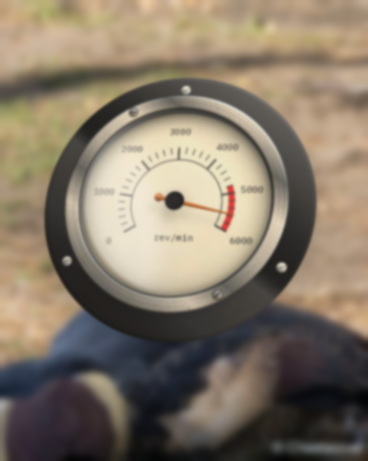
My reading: 5600,rpm
